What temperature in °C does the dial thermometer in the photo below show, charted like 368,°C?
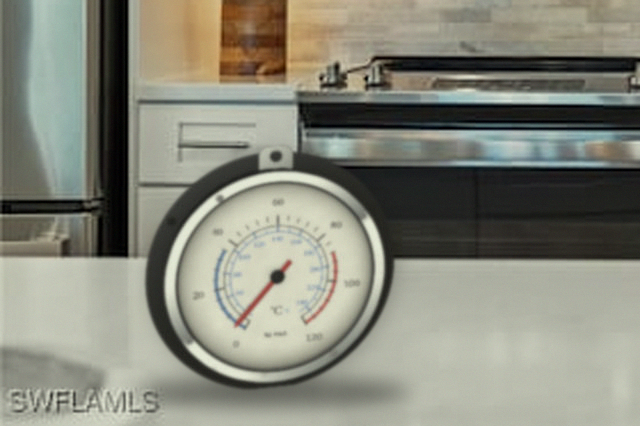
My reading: 4,°C
